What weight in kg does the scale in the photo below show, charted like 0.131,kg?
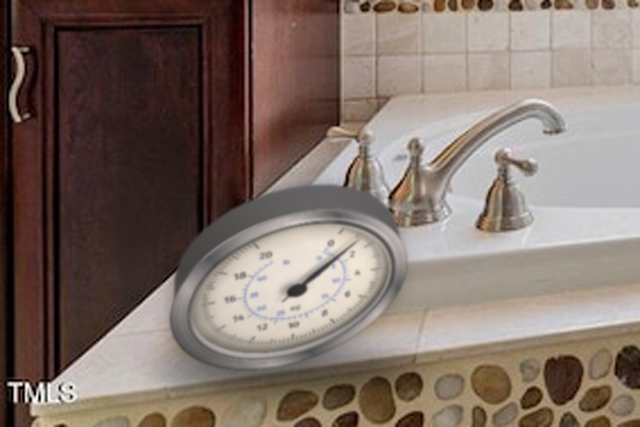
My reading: 1,kg
